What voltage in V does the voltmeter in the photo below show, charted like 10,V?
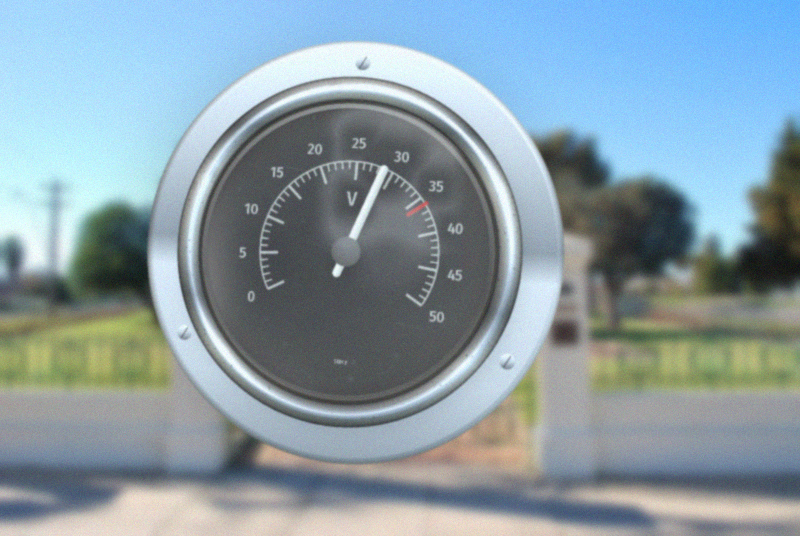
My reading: 29,V
